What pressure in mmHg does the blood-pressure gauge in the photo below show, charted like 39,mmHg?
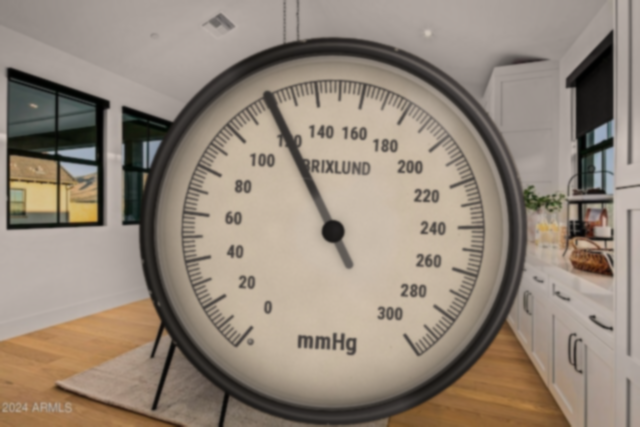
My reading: 120,mmHg
